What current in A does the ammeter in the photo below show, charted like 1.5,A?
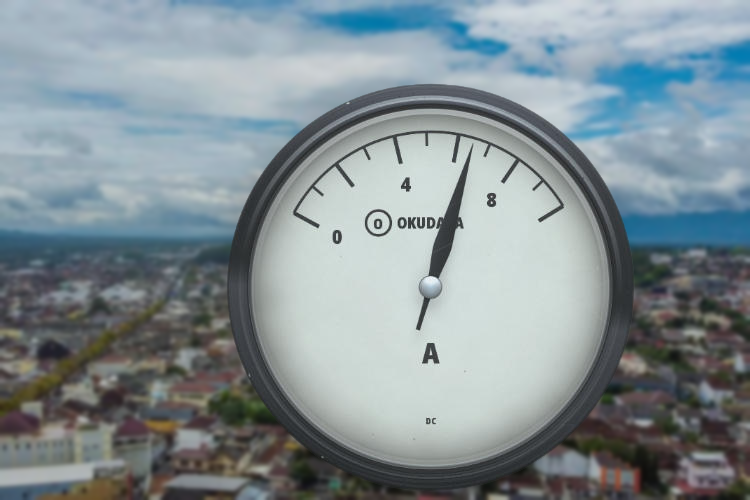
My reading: 6.5,A
